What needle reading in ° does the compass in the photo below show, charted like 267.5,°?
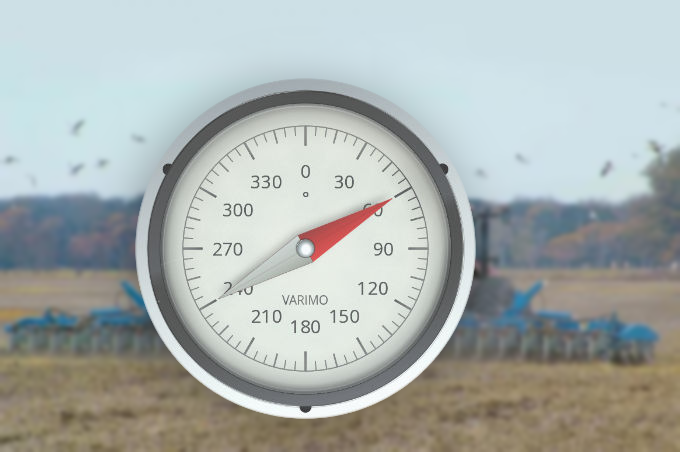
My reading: 60,°
